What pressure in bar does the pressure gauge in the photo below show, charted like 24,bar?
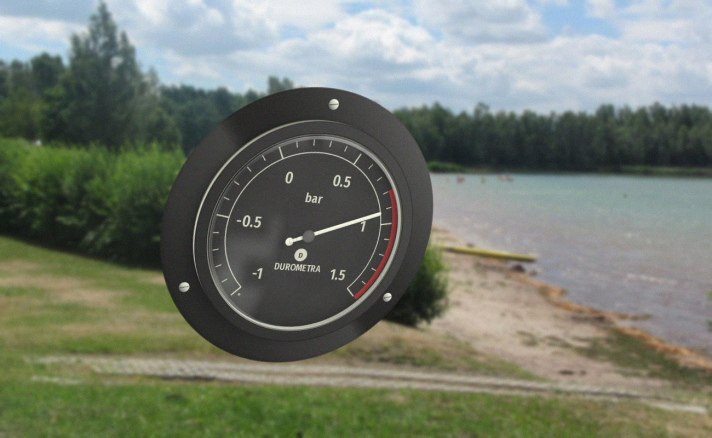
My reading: 0.9,bar
